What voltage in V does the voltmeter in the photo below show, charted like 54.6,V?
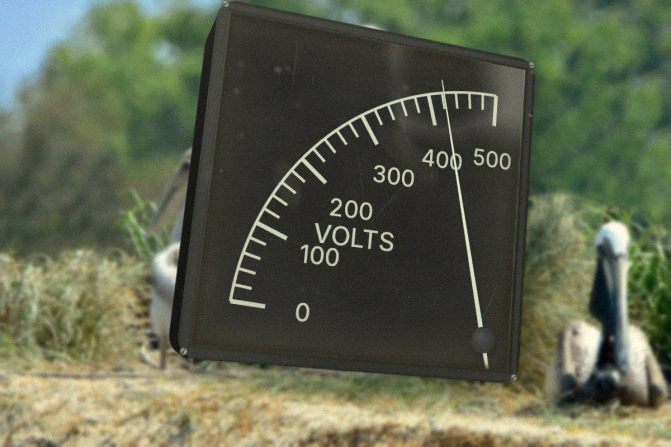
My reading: 420,V
